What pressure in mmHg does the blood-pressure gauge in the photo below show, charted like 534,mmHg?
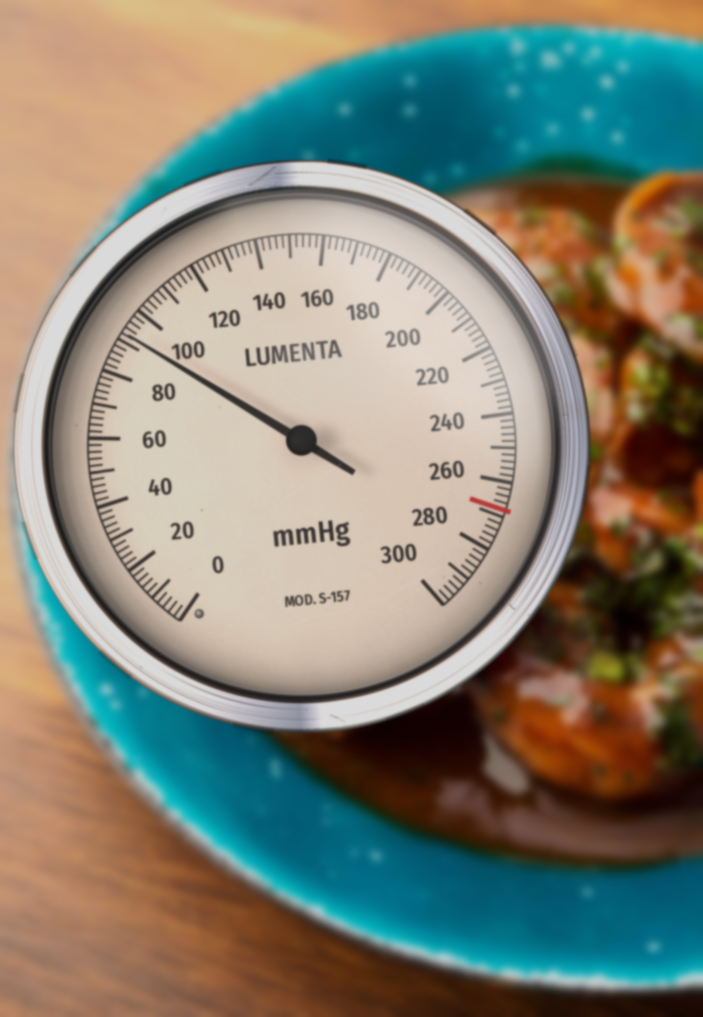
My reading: 92,mmHg
